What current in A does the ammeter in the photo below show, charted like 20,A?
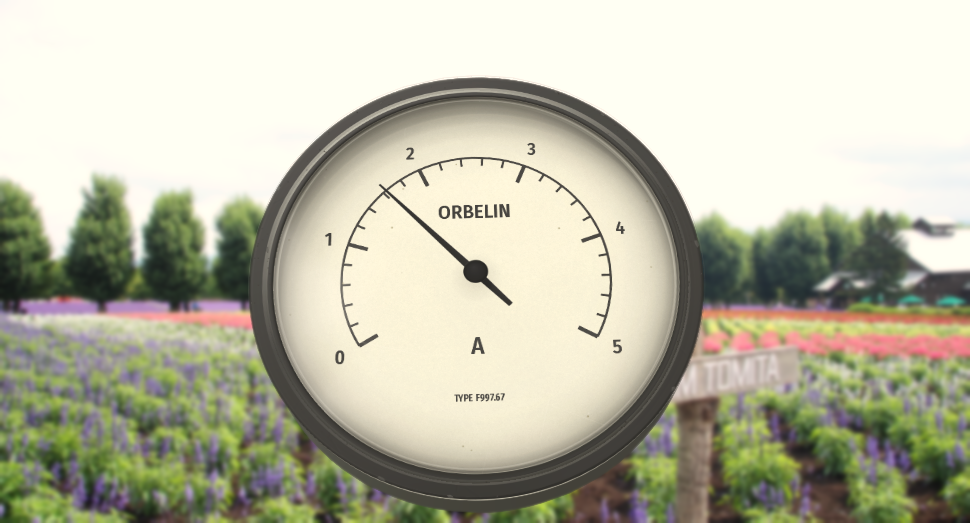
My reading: 1.6,A
